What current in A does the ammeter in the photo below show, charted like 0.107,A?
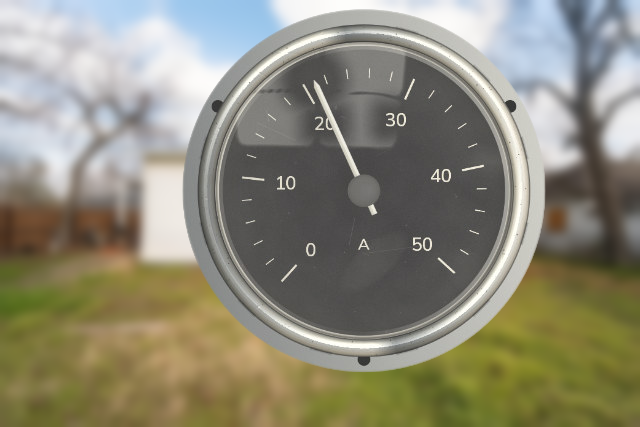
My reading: 21,A
